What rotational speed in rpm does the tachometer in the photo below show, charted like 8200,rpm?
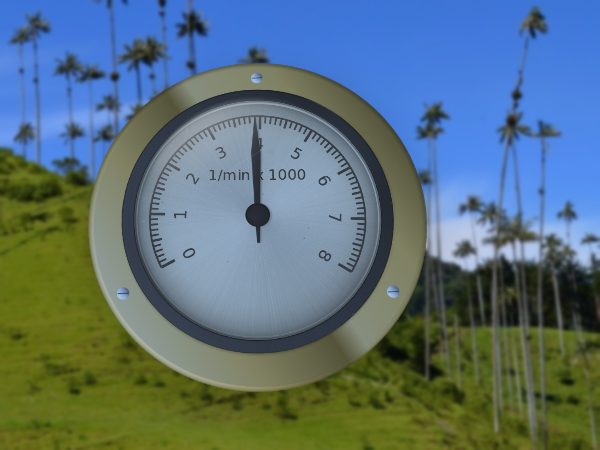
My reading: 3900,rpm
